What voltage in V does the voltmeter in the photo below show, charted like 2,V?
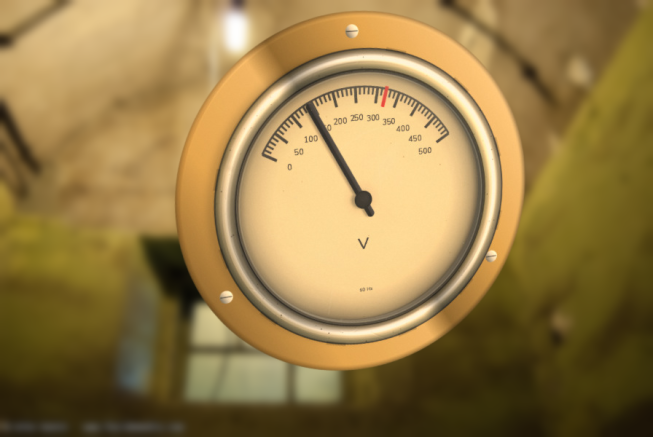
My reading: 140,V
